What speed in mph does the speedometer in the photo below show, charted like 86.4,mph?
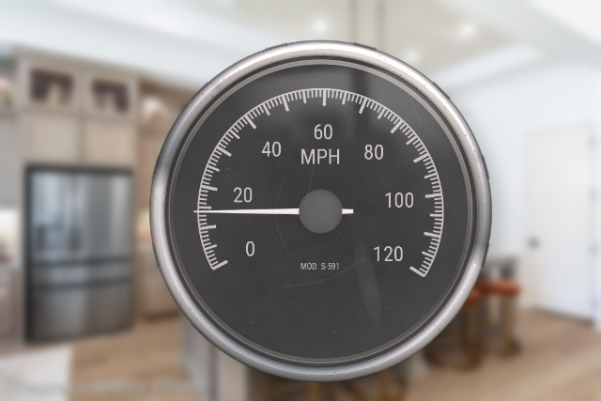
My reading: 14,mph
